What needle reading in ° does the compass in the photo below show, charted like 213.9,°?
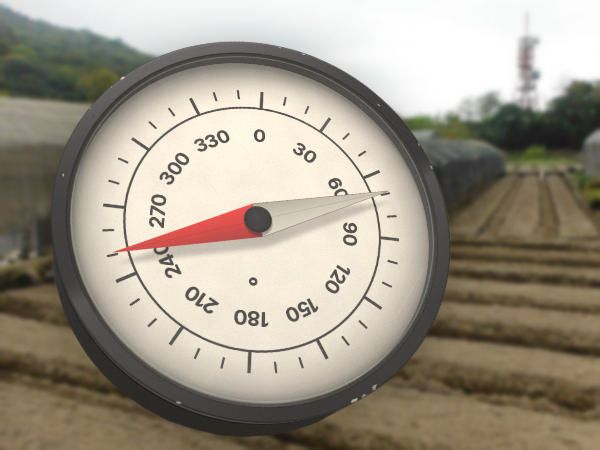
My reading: 250,°
